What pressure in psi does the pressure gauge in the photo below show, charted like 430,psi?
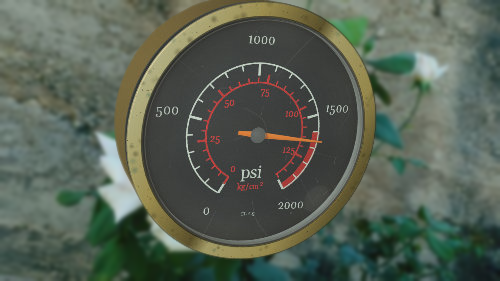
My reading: 1650,psi
